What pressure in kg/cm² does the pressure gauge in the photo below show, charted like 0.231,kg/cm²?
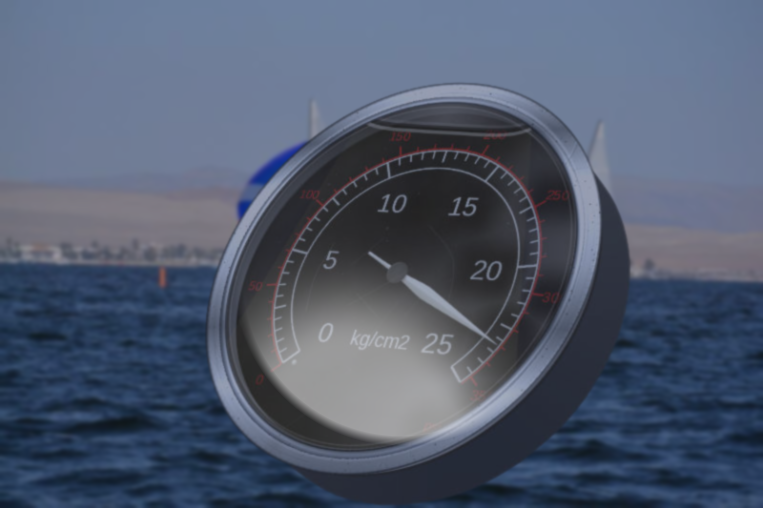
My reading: 23.25,kg/cm²
